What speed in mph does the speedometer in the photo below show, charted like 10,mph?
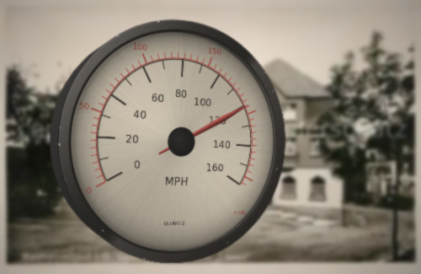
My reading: 120,mph
